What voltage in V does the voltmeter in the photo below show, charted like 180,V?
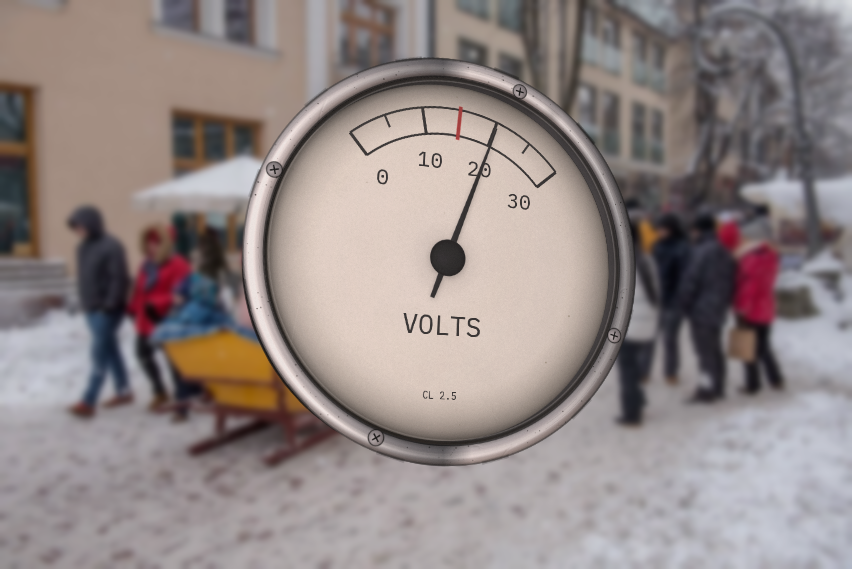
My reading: 20,V
